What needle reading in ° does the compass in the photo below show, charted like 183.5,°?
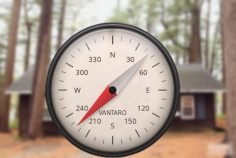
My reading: 225,°
